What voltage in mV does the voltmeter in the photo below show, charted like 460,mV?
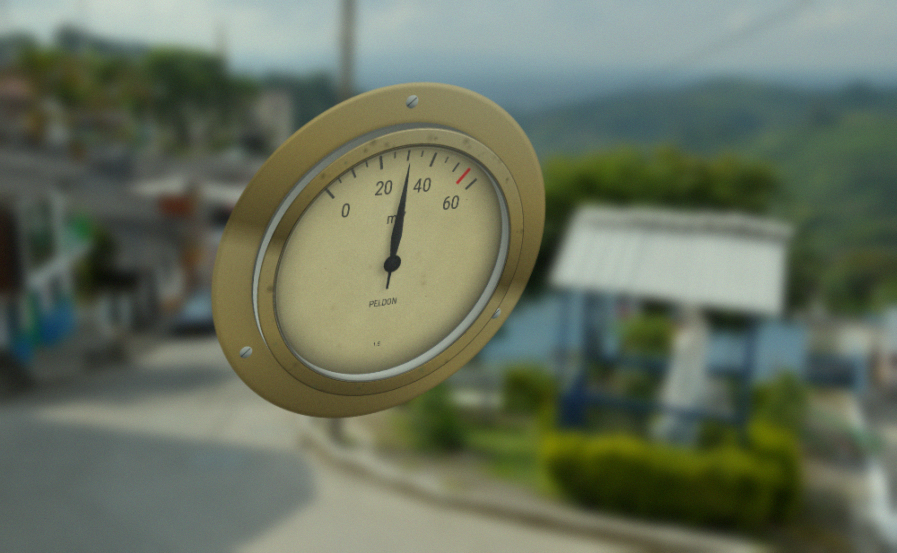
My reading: 30,mV
